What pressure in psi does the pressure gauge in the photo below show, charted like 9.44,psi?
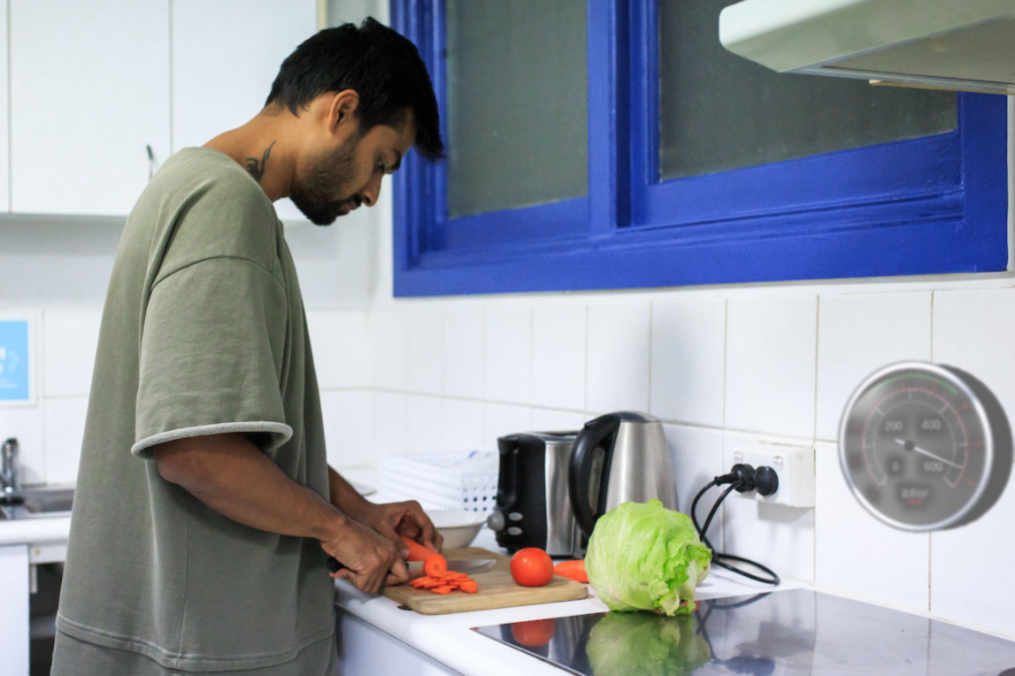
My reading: 550,psi
